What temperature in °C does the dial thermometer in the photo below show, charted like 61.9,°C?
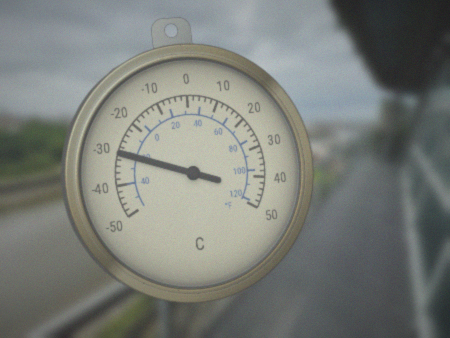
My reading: -30,°C
